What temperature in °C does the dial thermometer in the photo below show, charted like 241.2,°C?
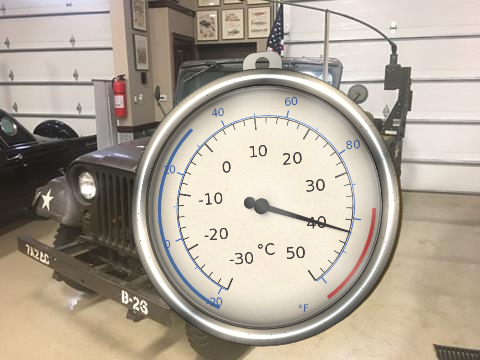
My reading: 40,°C
